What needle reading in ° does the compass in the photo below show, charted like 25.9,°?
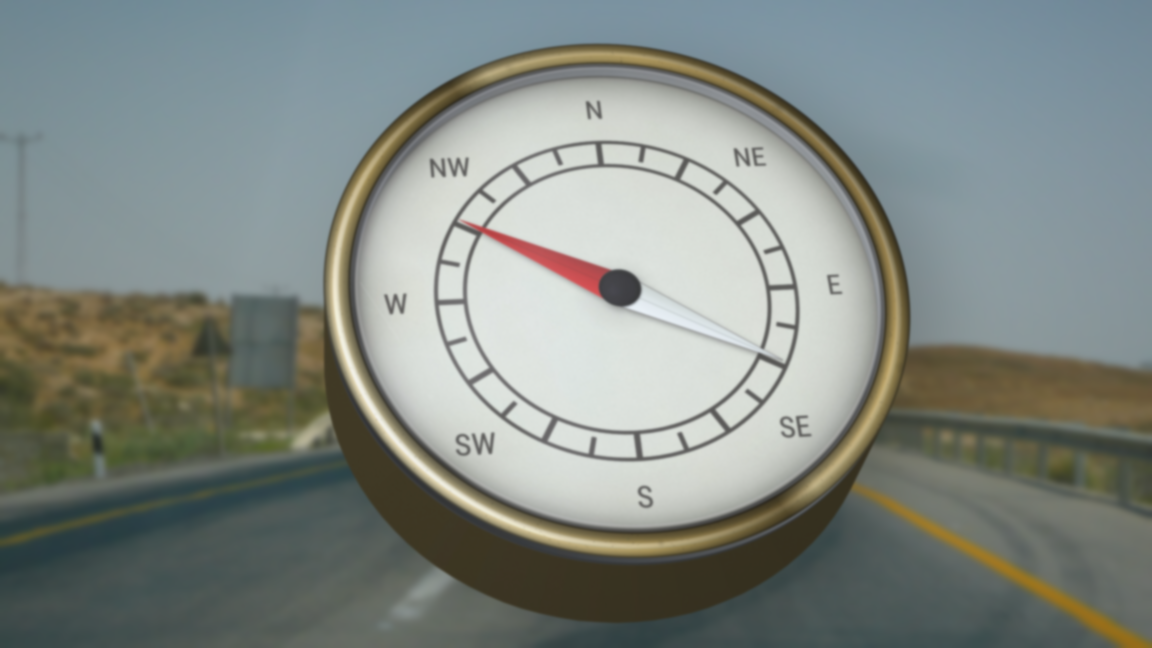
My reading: 300,°
